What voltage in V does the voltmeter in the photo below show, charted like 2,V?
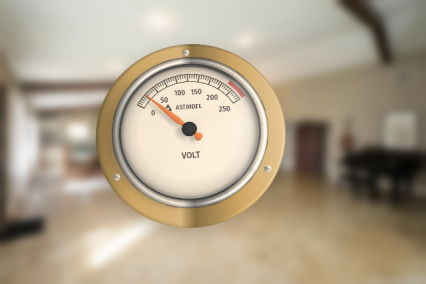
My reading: 25,V
